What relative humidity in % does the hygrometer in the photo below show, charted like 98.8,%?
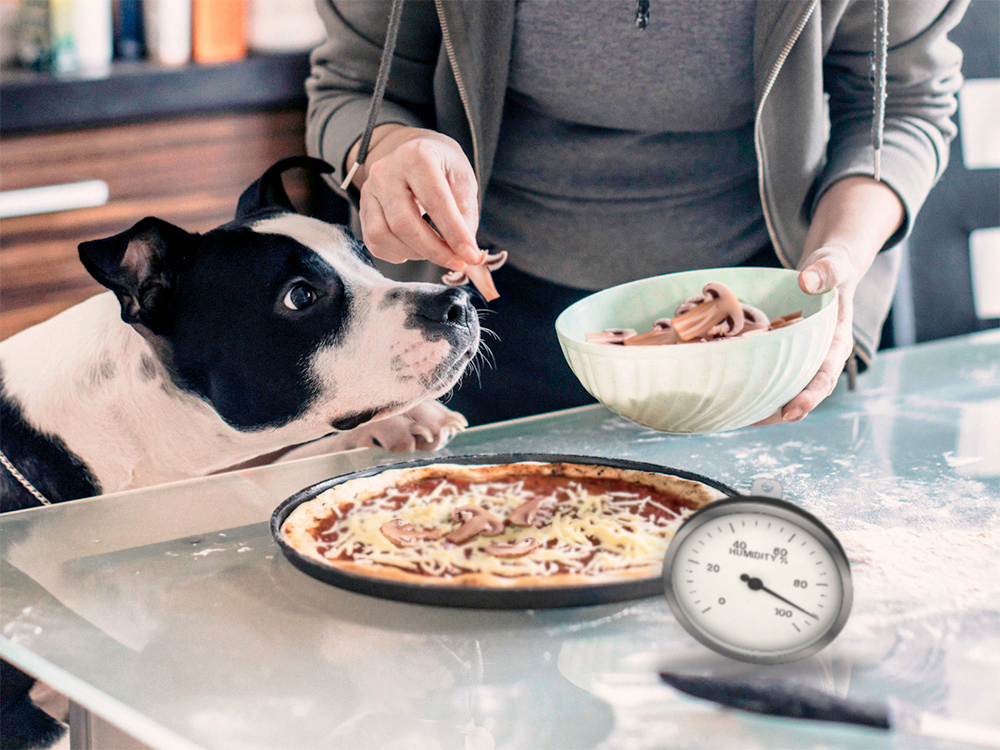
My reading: 92,%
